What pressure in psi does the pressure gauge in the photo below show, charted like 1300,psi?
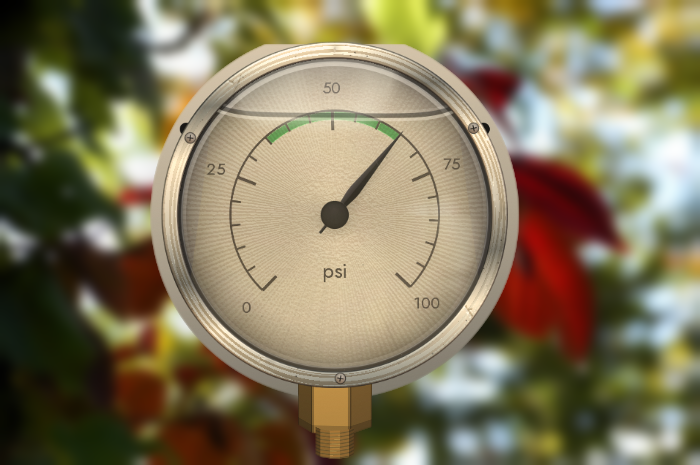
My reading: 65,psi
